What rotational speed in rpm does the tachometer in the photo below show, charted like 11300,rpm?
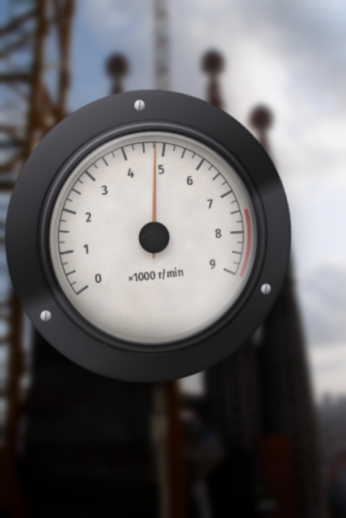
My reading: 4750,rpm
